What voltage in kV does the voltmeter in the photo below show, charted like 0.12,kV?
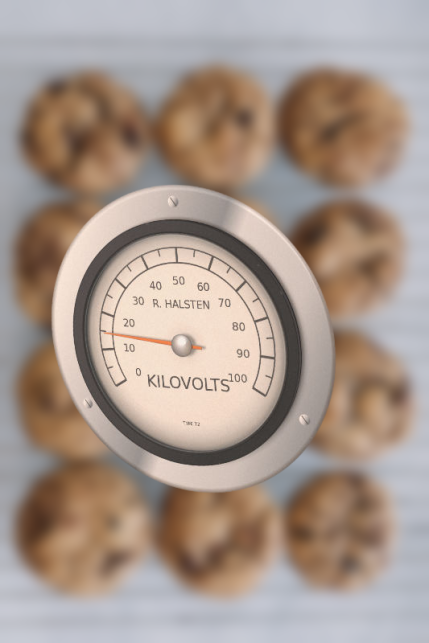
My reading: 15,kV
